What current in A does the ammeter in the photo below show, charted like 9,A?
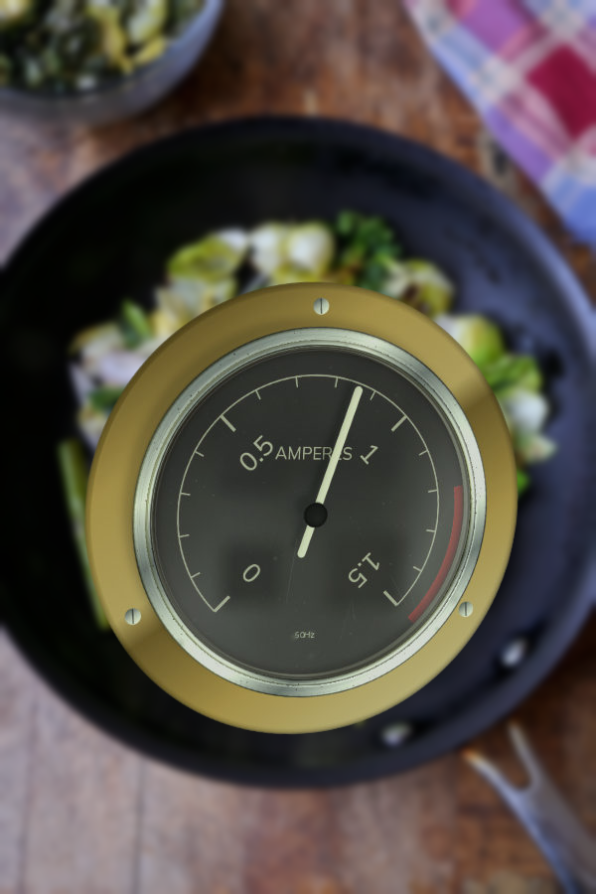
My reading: 0.85,A
